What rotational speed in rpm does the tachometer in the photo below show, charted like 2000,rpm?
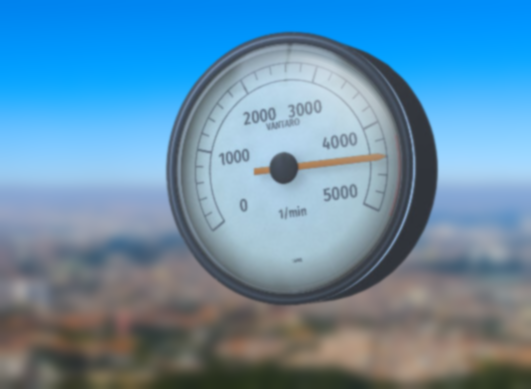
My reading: 4400,rpm
